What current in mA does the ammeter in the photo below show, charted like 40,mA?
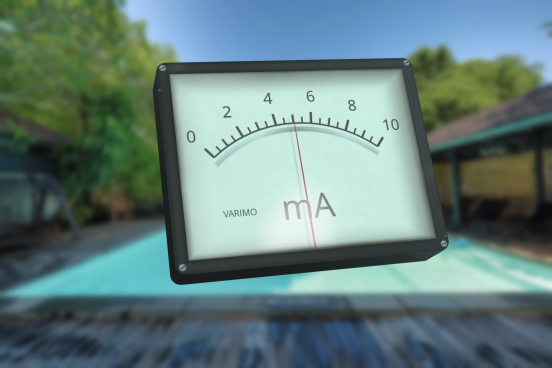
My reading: 5,mA
